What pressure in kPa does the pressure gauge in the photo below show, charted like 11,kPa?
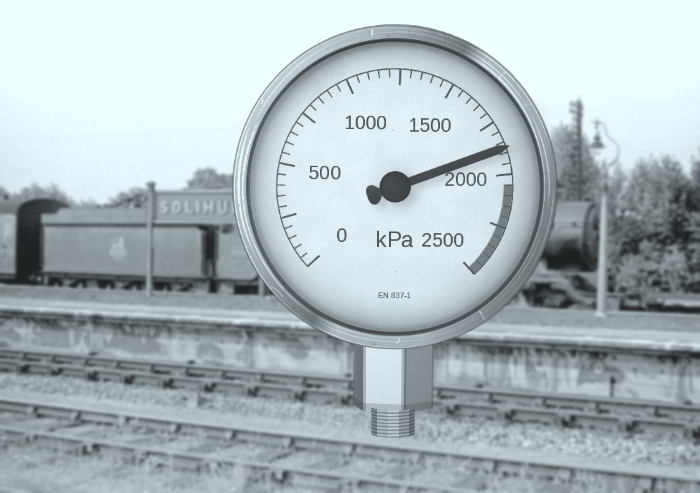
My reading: 1875,kPa
